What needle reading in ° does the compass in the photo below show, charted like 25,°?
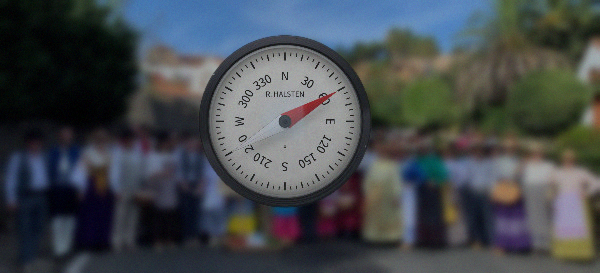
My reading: 60,°
